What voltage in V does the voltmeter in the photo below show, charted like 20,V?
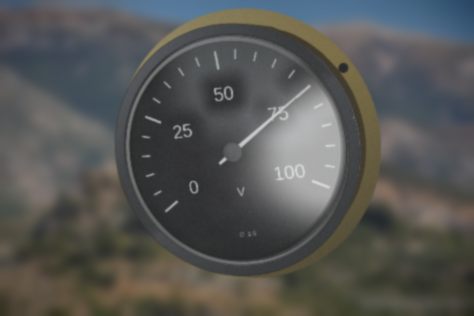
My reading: 75,V
